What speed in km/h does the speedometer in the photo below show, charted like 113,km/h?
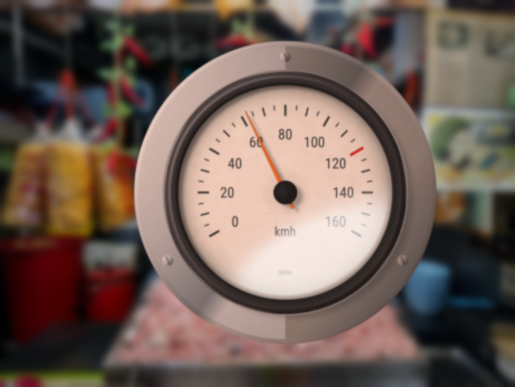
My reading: 62.5,km/h
